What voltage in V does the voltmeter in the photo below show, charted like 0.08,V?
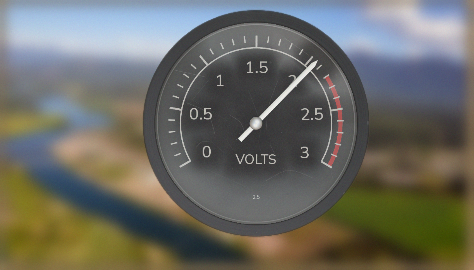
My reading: 2.05,V
